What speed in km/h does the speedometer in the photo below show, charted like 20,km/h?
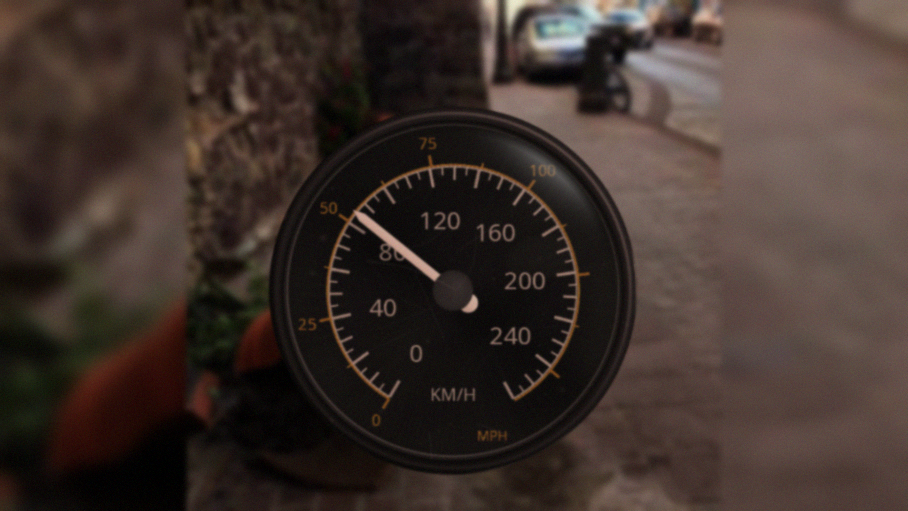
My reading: 85,km/h
